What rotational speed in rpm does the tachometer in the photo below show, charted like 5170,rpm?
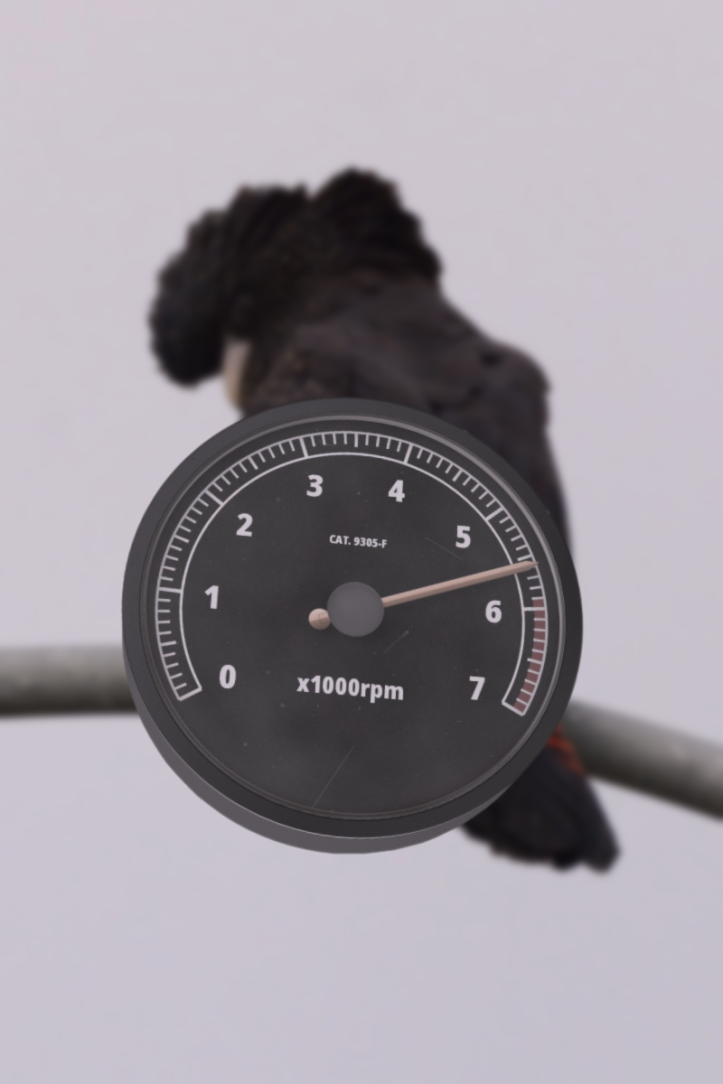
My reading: 5600,rpm
